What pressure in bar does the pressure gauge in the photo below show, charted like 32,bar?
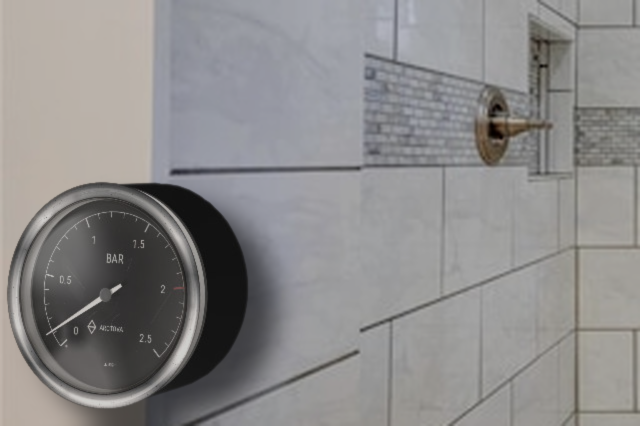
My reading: 0.1,bar
